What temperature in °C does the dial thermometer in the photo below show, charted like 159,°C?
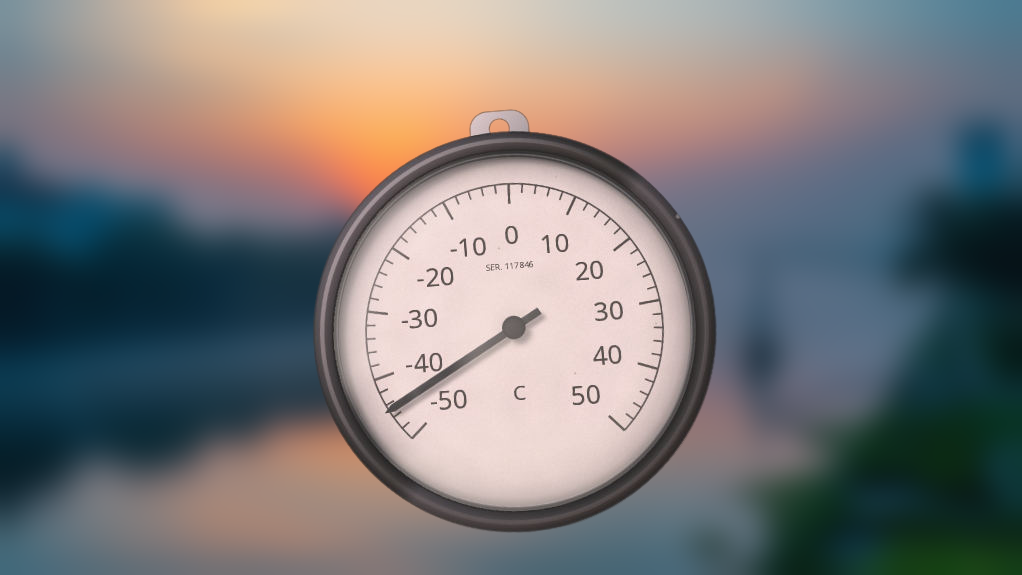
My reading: -45,°C
